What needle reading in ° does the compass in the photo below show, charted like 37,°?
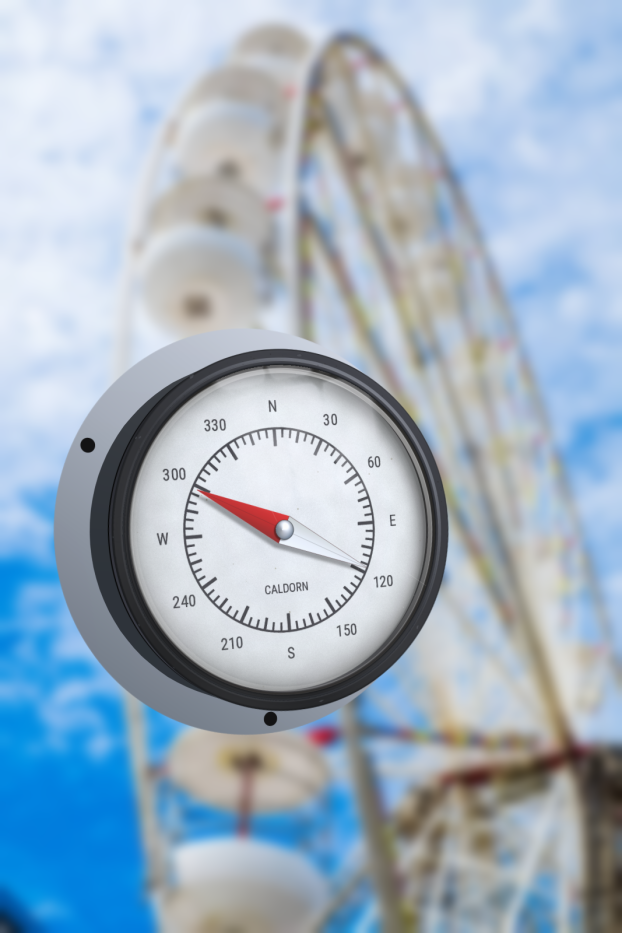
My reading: 297.5,°
